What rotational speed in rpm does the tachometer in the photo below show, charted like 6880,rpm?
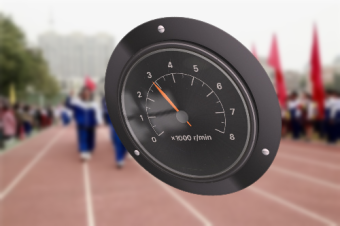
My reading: 3000,rpm
